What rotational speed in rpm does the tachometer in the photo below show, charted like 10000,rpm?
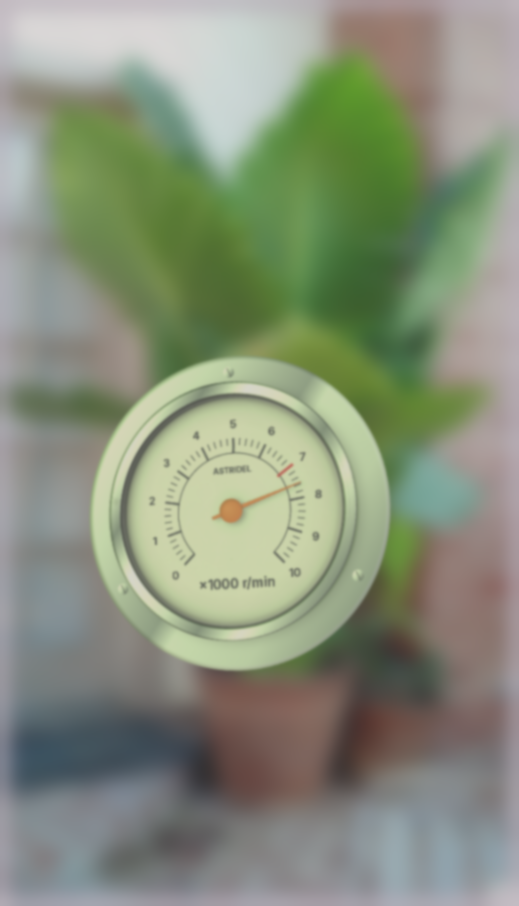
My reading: 7600,rpm
